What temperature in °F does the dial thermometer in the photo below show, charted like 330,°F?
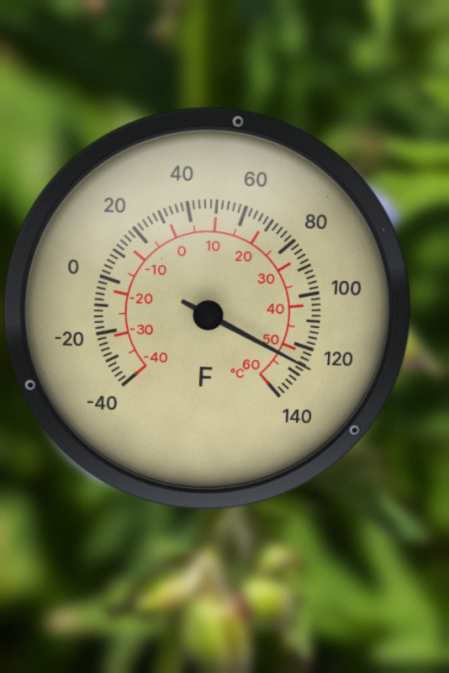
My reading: 126,°F
